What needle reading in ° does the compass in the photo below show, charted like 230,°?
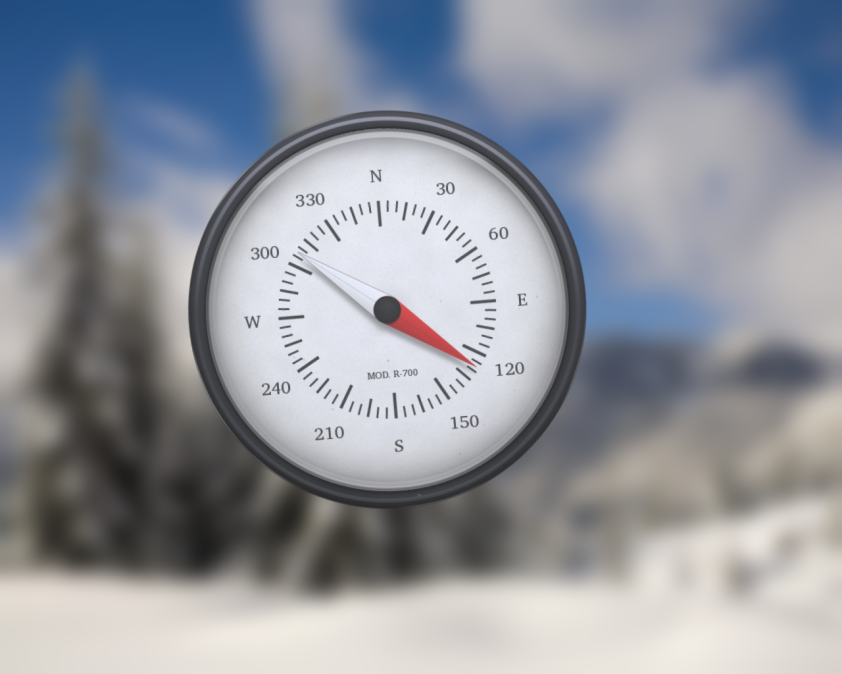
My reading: 127.5,°
